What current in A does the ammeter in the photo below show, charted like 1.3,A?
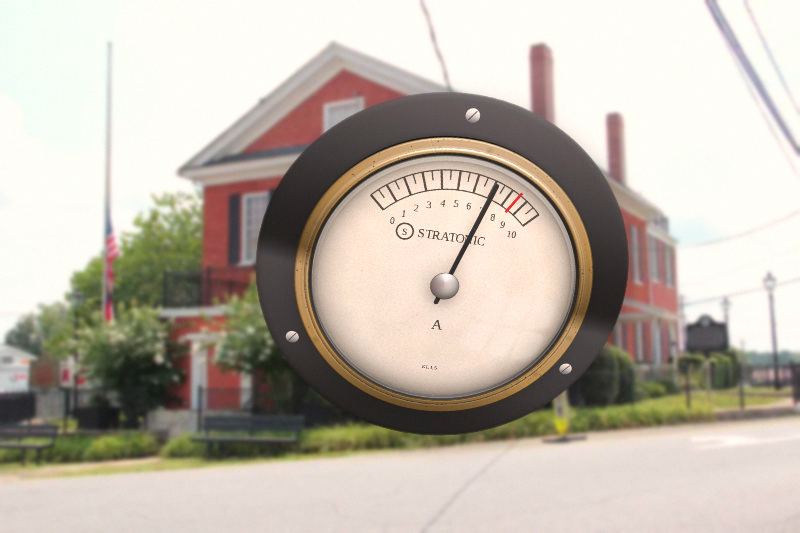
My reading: 7,A
